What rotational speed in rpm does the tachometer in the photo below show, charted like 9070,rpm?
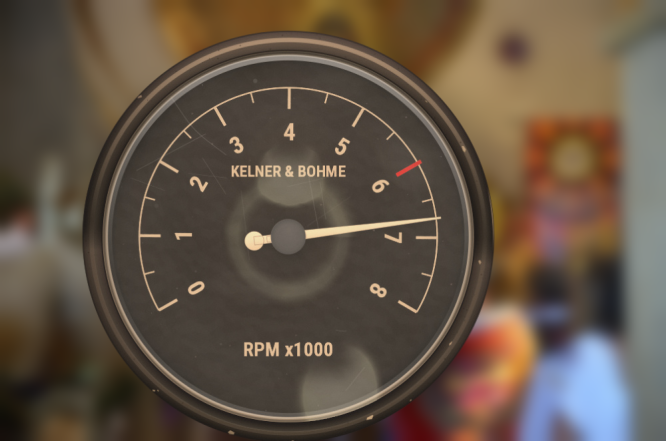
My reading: 6750,rpm
